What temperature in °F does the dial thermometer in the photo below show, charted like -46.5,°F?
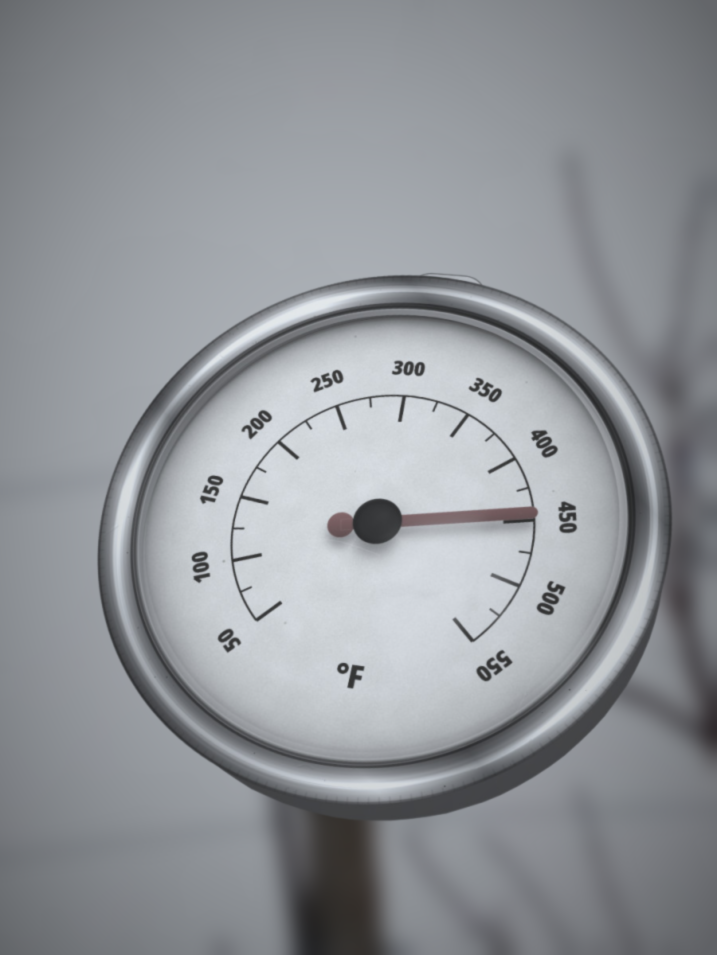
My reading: 450,°F
